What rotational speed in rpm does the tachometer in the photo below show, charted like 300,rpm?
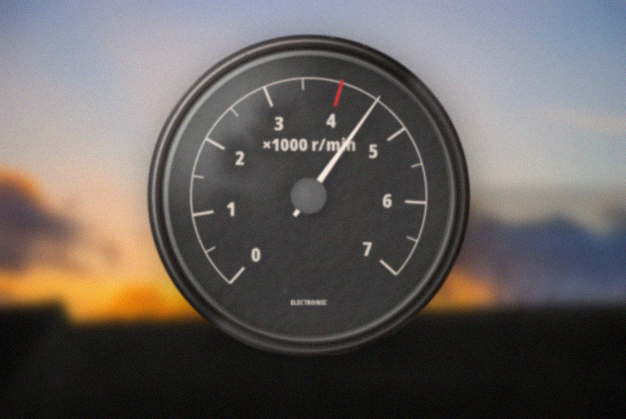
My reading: 4500,rpm
